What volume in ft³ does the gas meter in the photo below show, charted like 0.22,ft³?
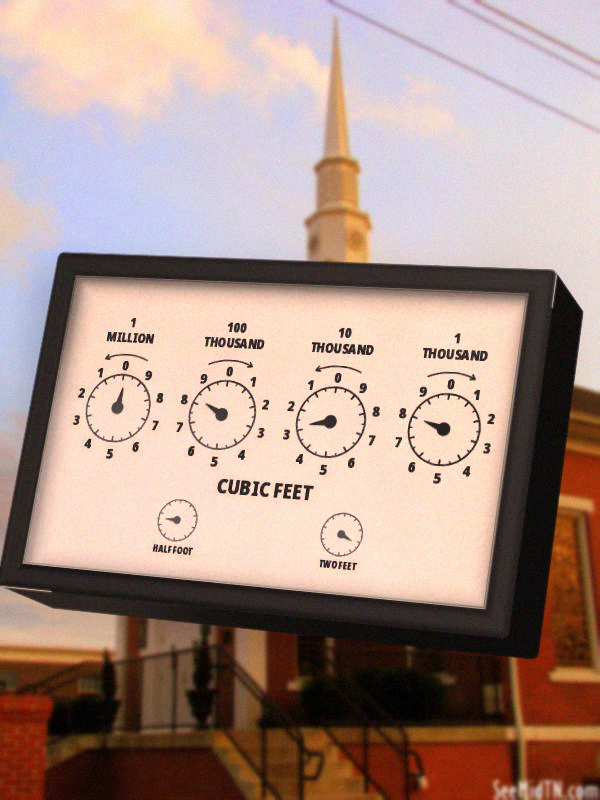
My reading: 982800,ft³
